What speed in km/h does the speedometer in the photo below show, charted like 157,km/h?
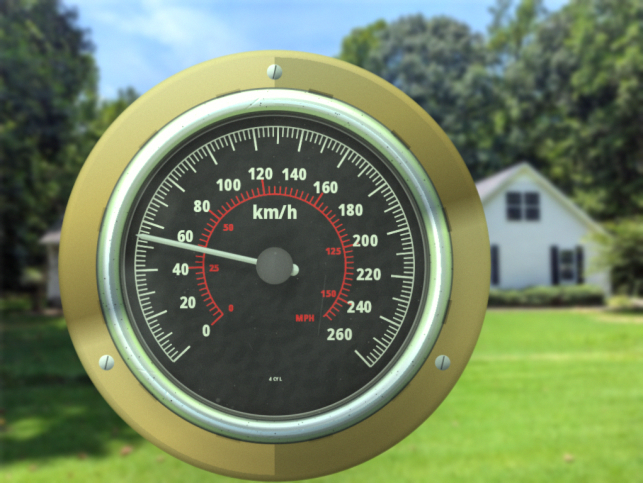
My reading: 54,km/h
